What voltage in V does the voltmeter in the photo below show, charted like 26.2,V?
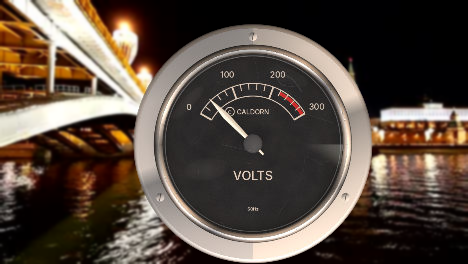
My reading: 40,V
